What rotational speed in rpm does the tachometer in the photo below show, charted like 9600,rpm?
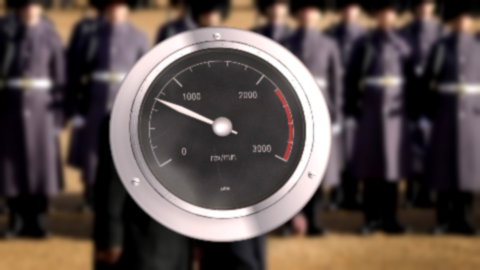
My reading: 700,rpm
